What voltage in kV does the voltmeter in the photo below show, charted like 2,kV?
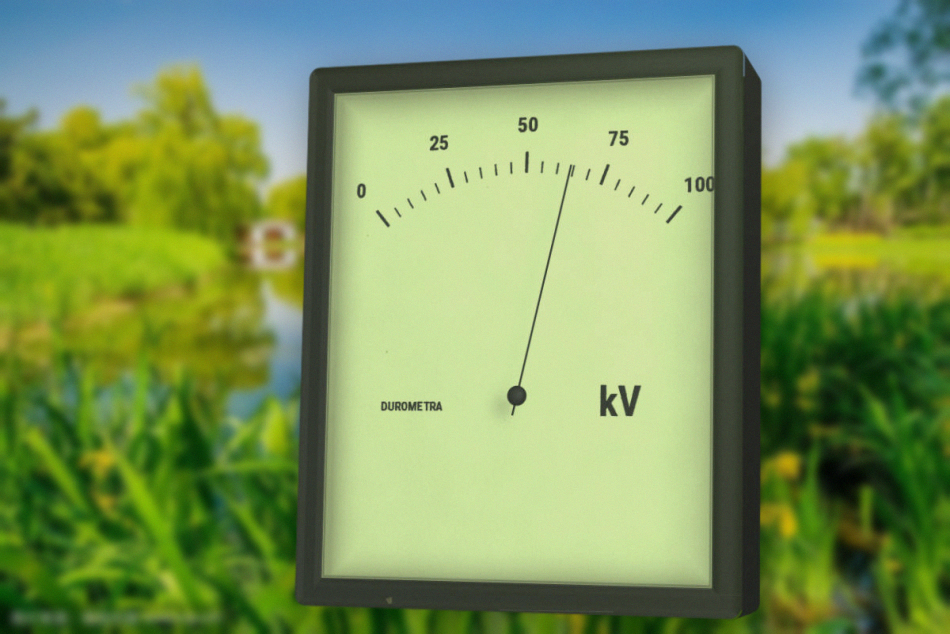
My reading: 65,kV
